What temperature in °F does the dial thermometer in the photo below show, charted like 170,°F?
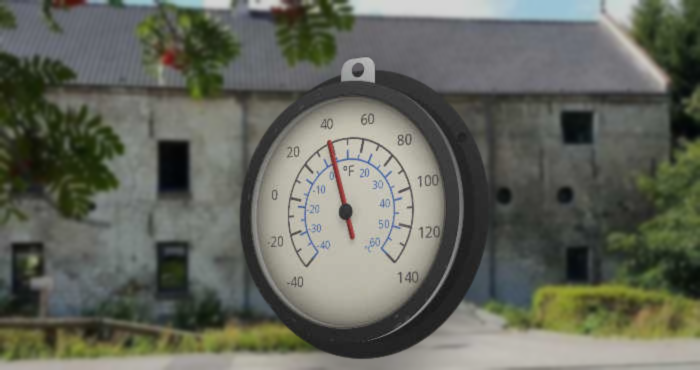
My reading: 40,°F
